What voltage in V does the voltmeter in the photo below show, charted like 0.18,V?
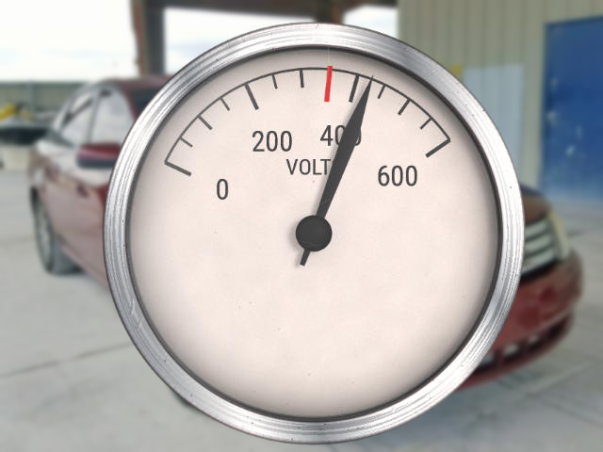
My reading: 425,V
